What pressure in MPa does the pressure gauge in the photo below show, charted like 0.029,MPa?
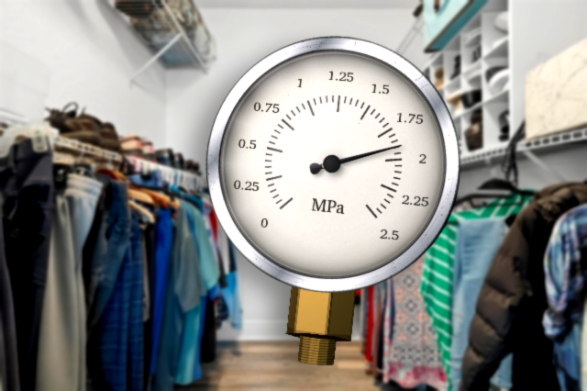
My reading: 1.9,MPa
